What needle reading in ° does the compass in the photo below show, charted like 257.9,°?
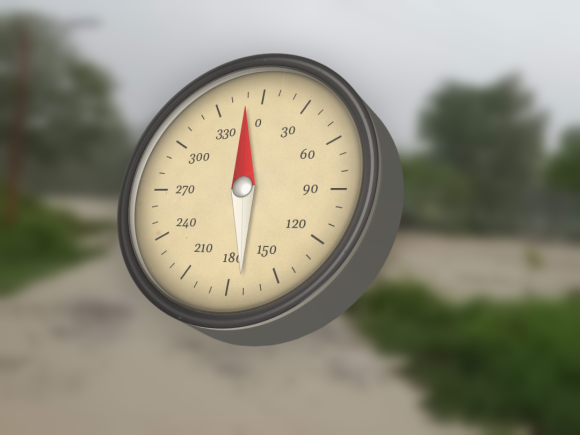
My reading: 350,°
